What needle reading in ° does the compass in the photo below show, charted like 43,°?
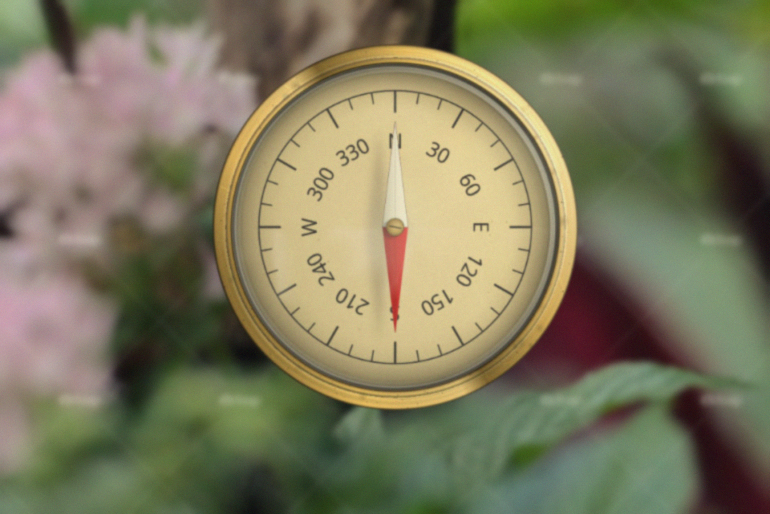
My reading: 180,°
